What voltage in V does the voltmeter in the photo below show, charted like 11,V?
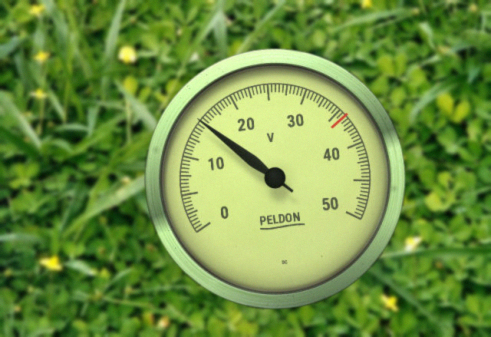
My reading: 15,V
